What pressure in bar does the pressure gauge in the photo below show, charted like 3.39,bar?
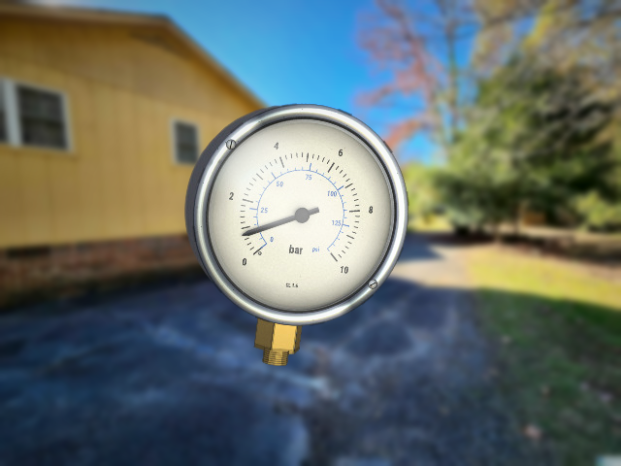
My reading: 0.8,bar
